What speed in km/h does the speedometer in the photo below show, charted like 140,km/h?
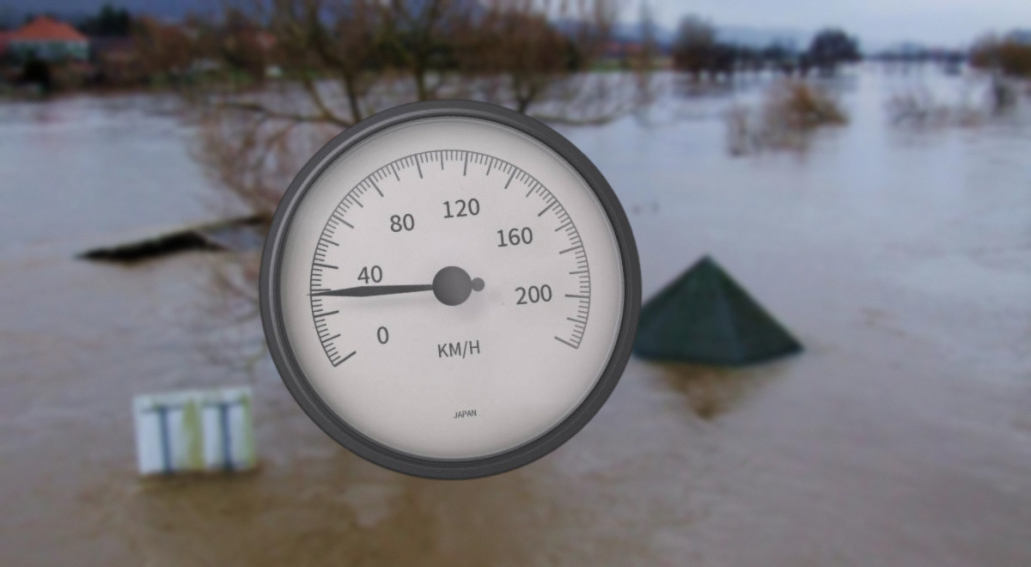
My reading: 28,km/h
